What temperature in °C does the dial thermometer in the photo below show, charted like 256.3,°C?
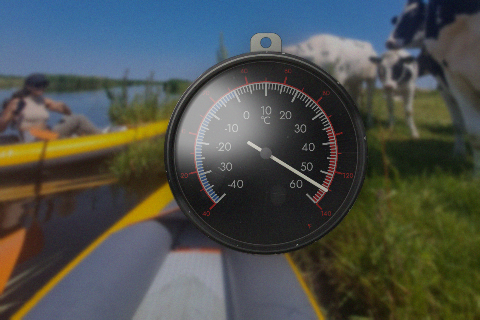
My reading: 55,°C
